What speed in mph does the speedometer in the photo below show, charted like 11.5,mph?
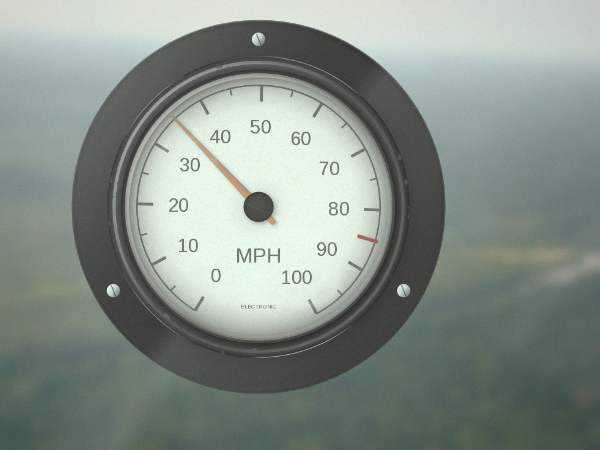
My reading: 35,mph
